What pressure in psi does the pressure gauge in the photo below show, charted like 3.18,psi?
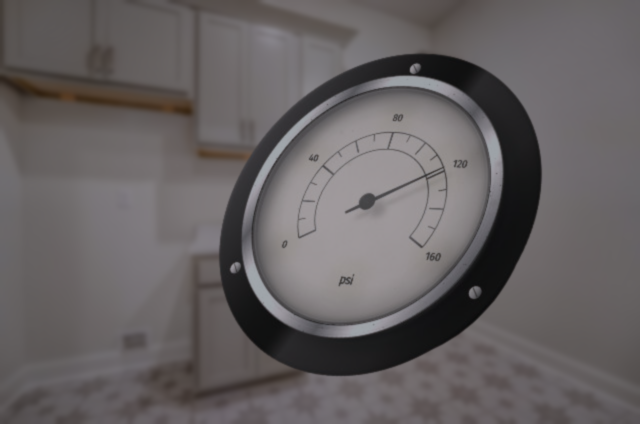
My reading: 120,psi
